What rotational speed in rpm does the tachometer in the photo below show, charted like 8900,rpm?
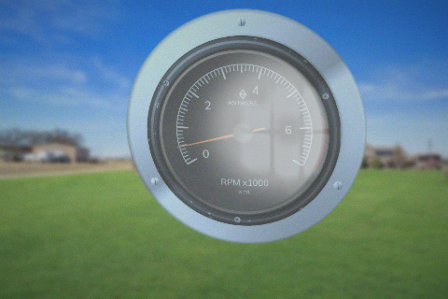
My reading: 500,rpm
